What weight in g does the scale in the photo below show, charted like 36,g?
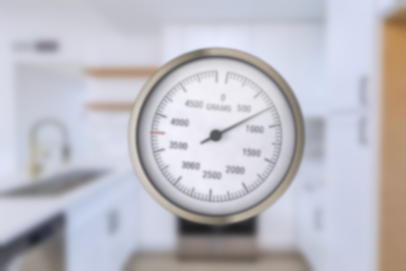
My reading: 750,g
